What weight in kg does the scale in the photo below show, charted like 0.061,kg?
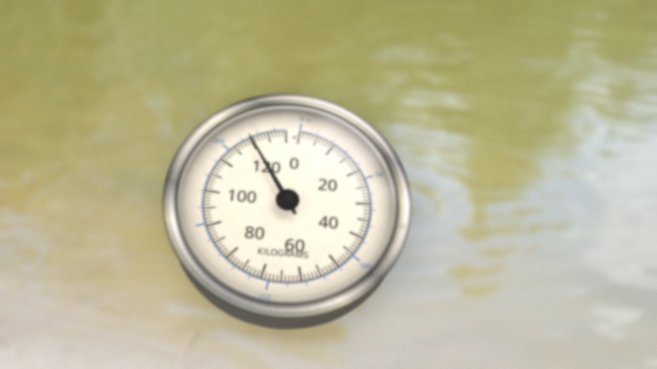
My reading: 120,kg
